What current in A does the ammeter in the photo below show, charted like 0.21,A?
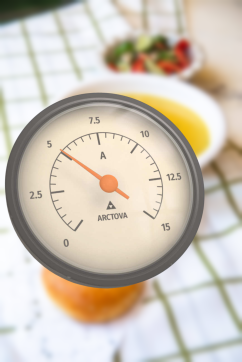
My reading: 5,A
